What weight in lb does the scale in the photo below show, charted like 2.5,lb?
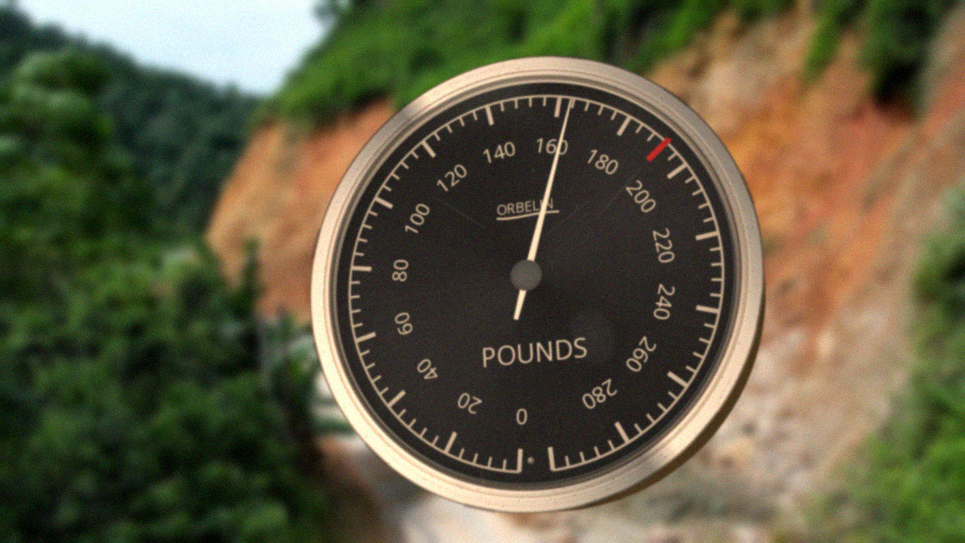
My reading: 164,lb
